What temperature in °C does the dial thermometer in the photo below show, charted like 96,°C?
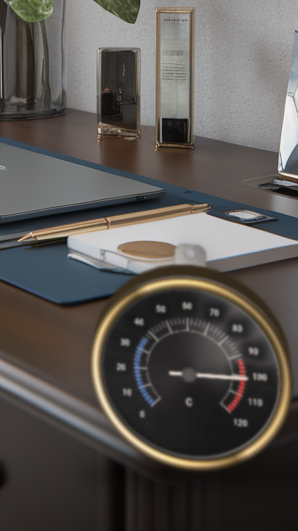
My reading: 100,°C
